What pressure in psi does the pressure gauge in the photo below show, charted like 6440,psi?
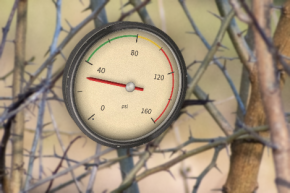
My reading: 30,psi
